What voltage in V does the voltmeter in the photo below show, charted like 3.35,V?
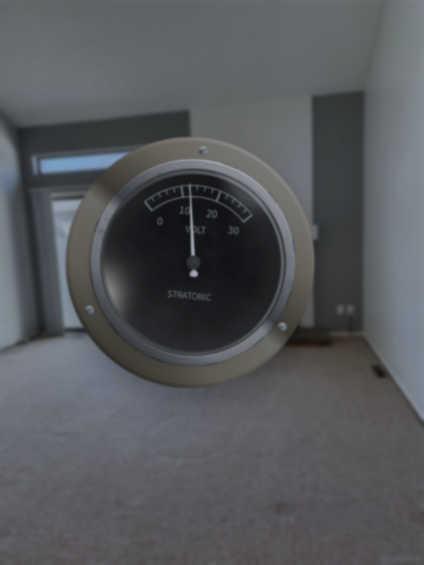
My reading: 12,V
